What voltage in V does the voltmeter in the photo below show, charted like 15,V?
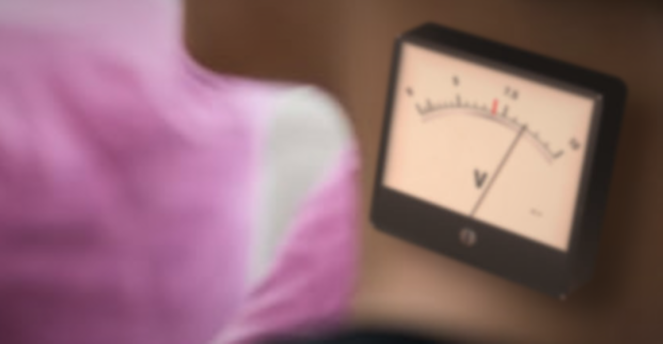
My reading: 8.5,V
